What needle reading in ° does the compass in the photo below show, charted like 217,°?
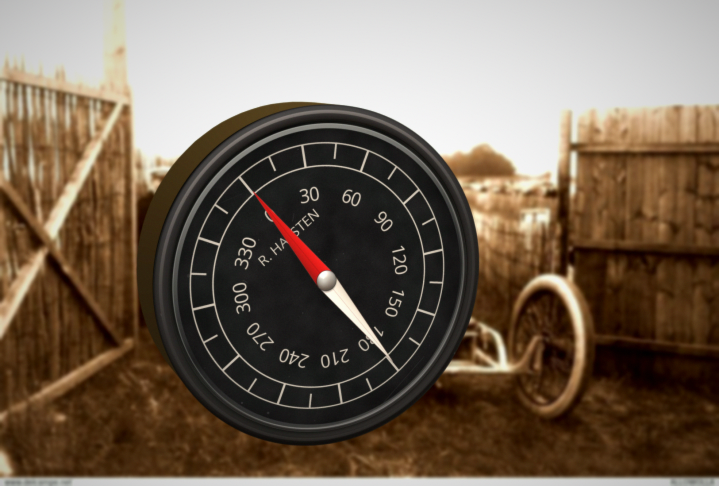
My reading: 0,°
